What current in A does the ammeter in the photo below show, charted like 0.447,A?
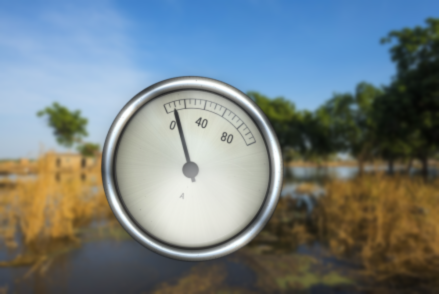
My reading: 10,A
